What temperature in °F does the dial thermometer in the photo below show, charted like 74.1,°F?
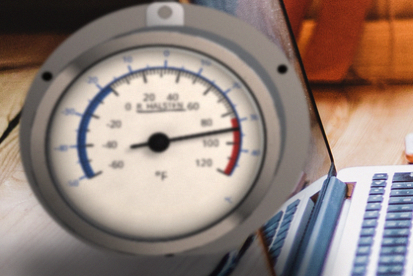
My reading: 90,°F
